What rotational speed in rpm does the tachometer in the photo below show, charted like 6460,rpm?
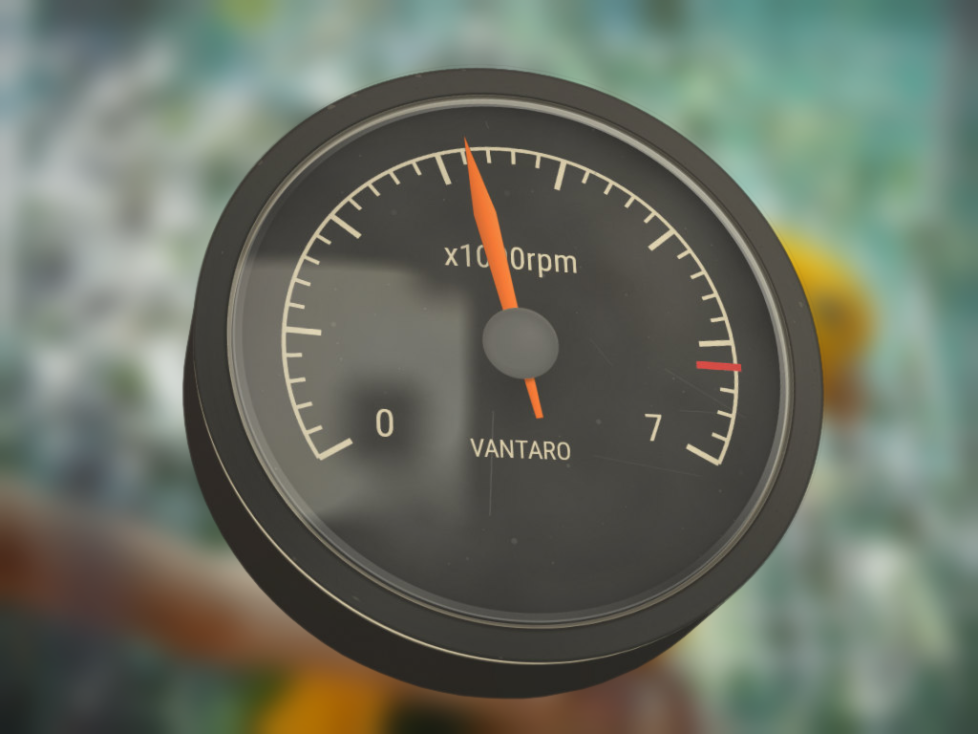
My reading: 3200,rpm
